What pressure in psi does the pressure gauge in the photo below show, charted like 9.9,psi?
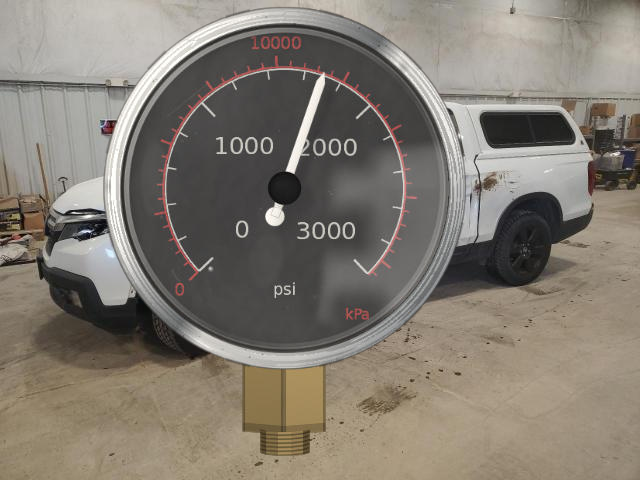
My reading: 1700,psi
